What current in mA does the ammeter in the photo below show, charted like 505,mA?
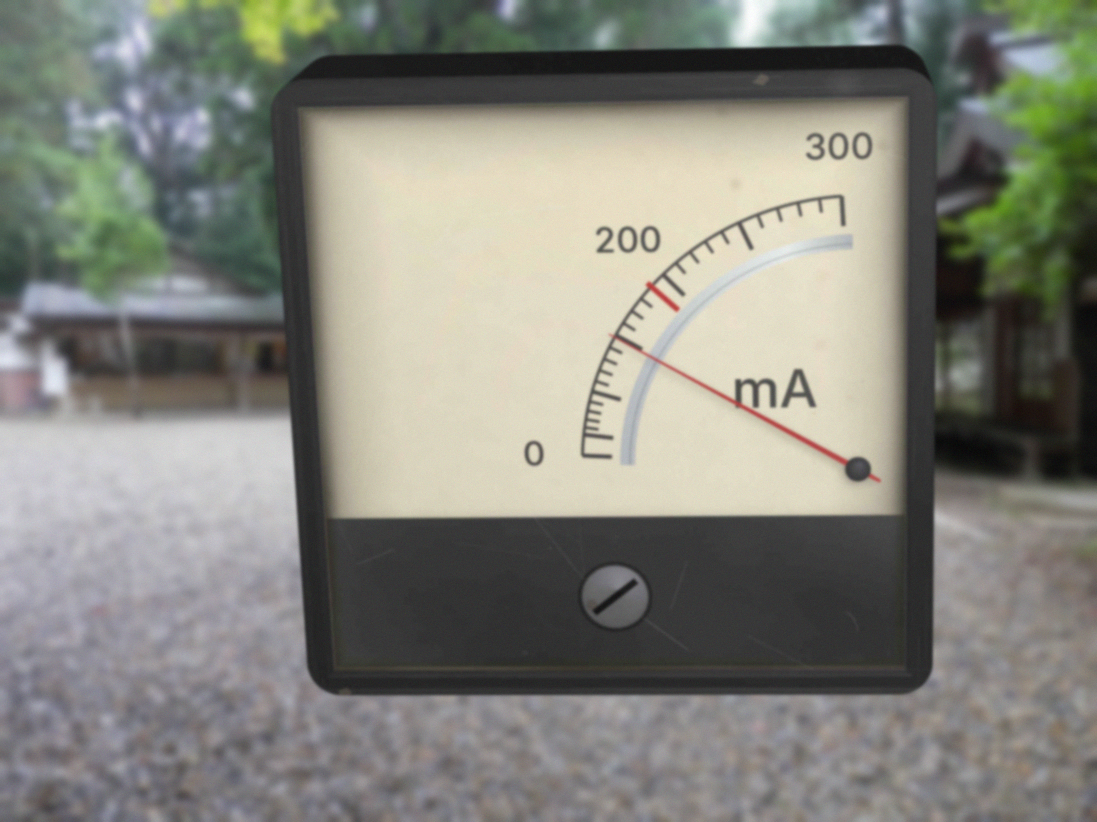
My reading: 150,mA
